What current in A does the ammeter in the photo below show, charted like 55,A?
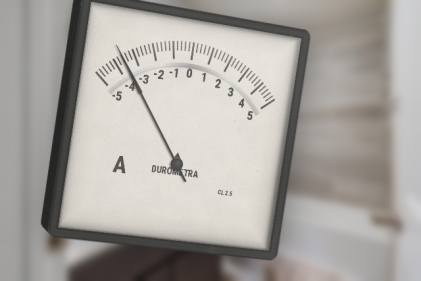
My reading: -3.6,A
